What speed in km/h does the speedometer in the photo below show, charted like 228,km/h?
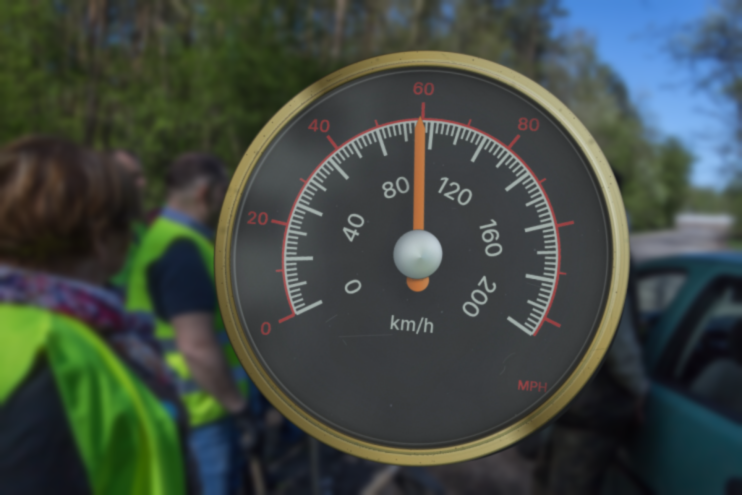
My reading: 96,km/h
